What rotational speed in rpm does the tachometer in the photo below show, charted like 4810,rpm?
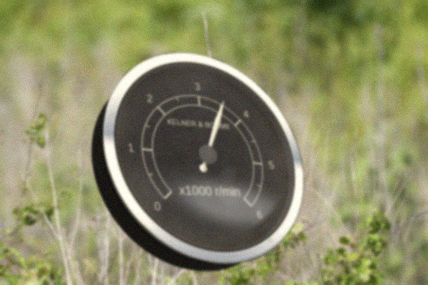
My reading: 3500,rpm
